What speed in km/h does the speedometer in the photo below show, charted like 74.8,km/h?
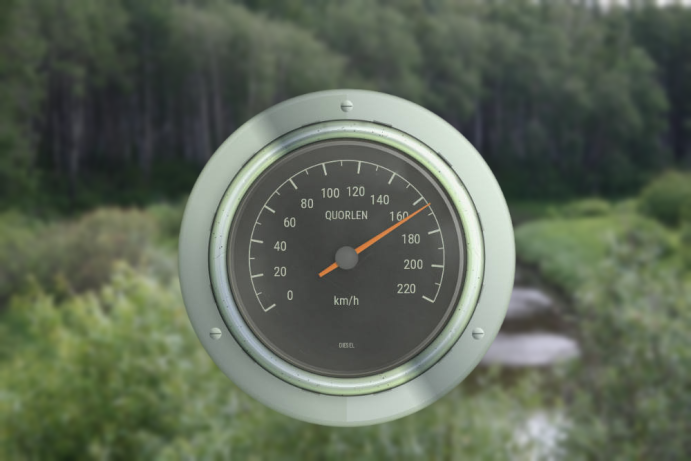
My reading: 165,km/h
